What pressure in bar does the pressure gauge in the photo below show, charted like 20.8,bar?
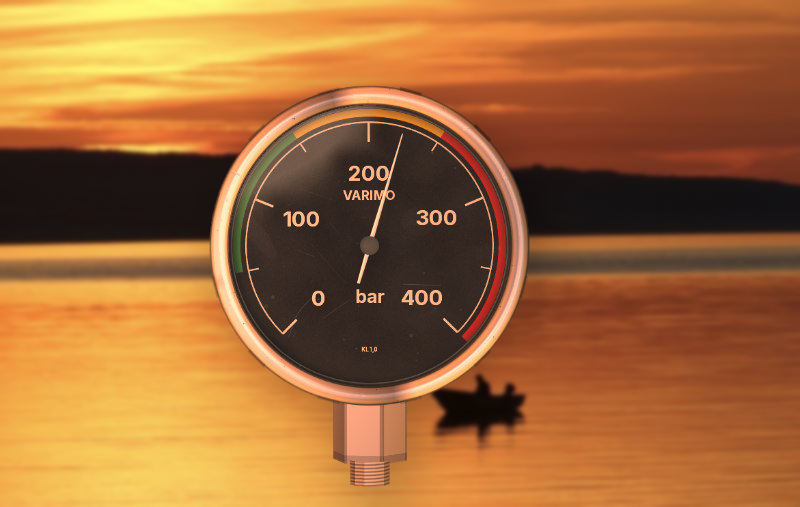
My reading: 225,bar
